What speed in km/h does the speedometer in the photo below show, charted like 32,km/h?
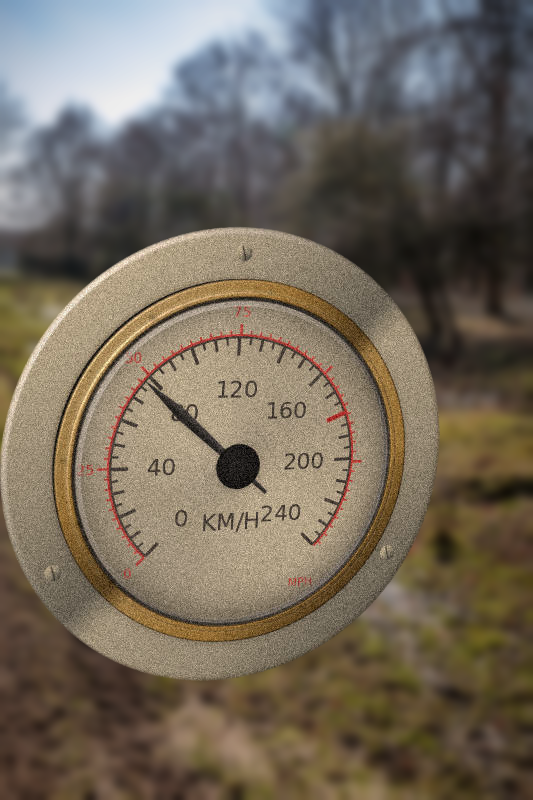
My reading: 77.5,km/h
